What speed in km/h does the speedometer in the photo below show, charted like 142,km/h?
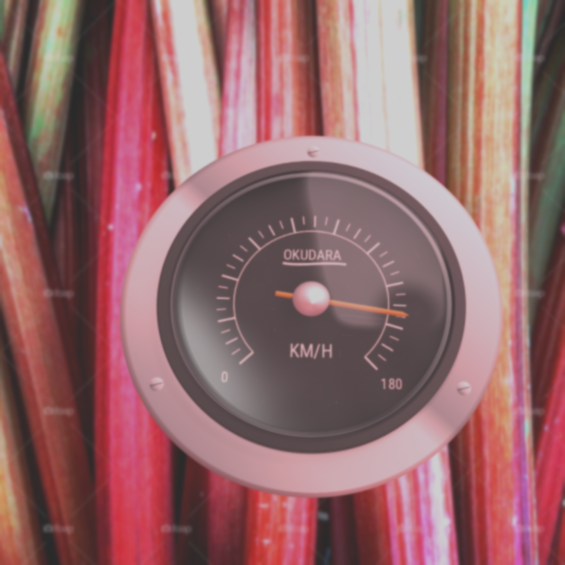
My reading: 155,km/h
